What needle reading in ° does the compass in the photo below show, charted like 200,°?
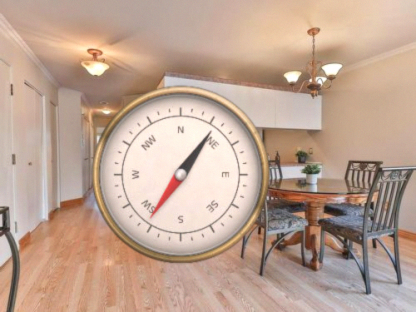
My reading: 215,°
